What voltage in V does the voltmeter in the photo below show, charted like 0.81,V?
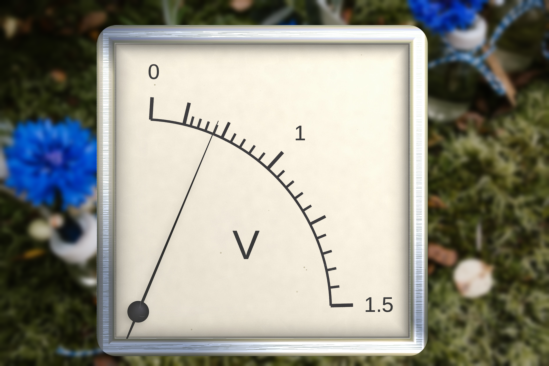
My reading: 0.7,V
